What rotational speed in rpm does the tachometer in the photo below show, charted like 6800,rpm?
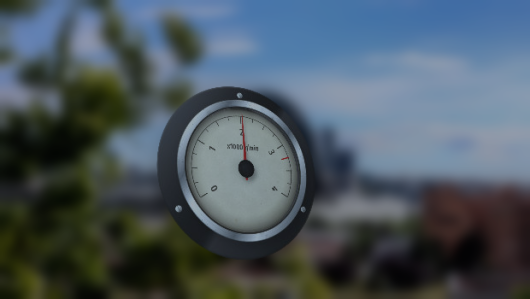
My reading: 2000,rpm
